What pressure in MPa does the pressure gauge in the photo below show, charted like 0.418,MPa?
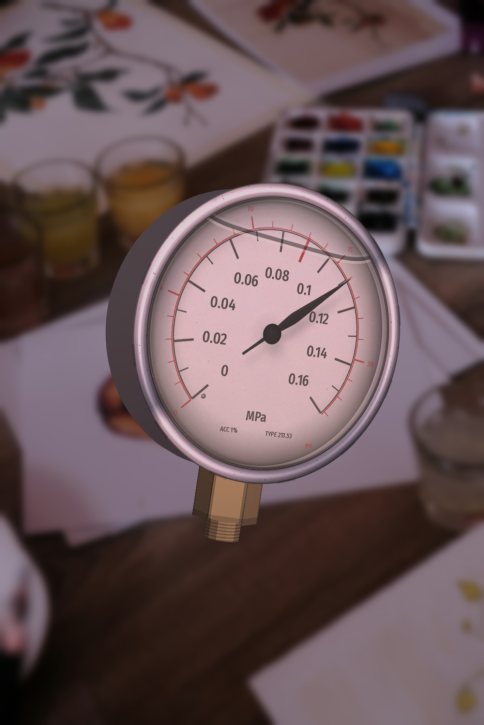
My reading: 0.11,MPa
